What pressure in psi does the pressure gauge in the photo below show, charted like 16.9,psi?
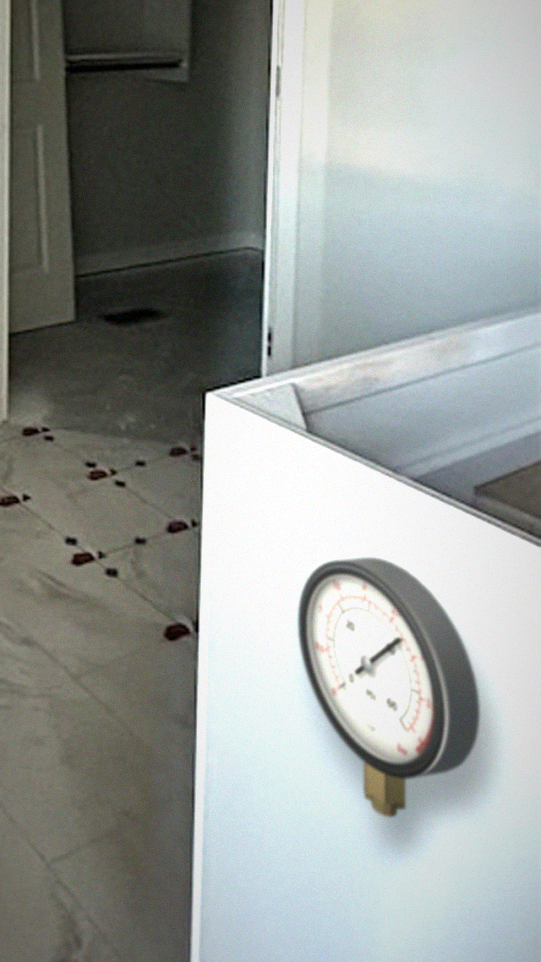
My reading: 40,psi
